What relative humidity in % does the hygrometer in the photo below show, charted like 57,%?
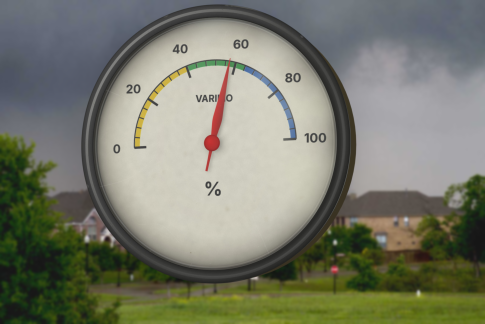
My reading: 58,%
